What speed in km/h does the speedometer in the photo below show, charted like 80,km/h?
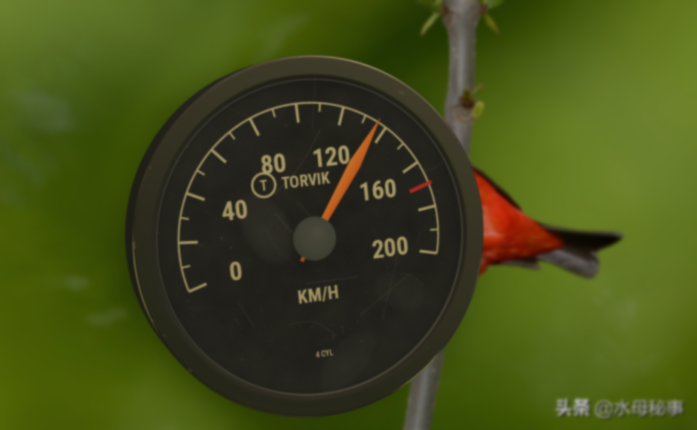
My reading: 135,km/h
